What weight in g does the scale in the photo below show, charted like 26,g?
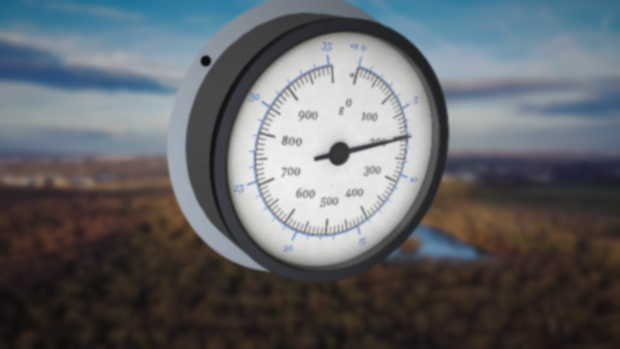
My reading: 200,g
